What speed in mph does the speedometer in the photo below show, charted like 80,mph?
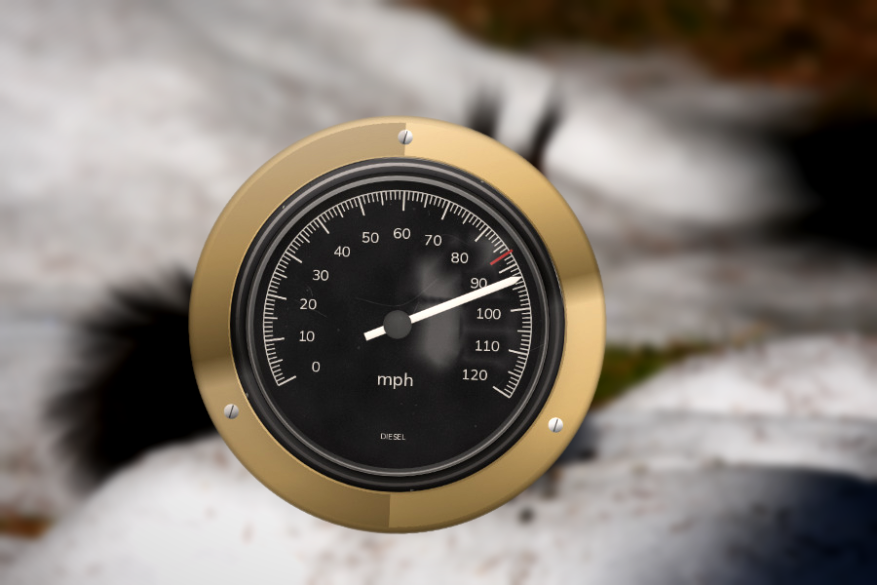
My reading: 93,mph
